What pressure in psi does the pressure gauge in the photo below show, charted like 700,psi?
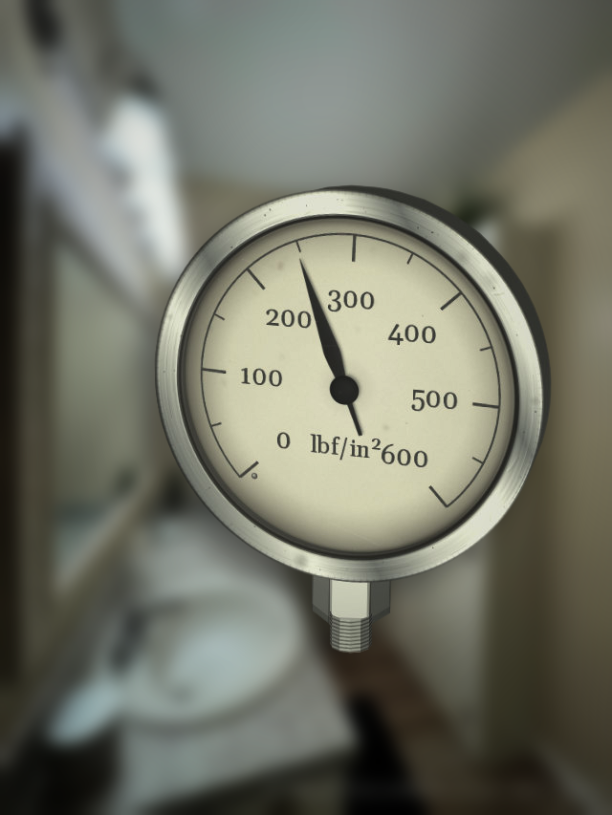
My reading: 250,psi
